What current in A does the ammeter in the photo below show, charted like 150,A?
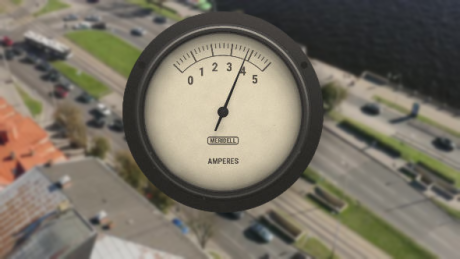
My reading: 3.8,A
